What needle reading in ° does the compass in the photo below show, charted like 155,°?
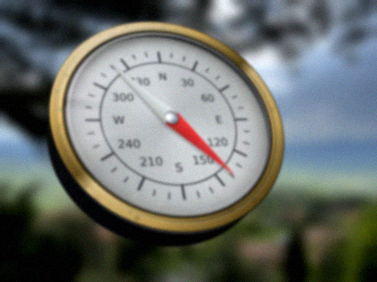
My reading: 140,°
